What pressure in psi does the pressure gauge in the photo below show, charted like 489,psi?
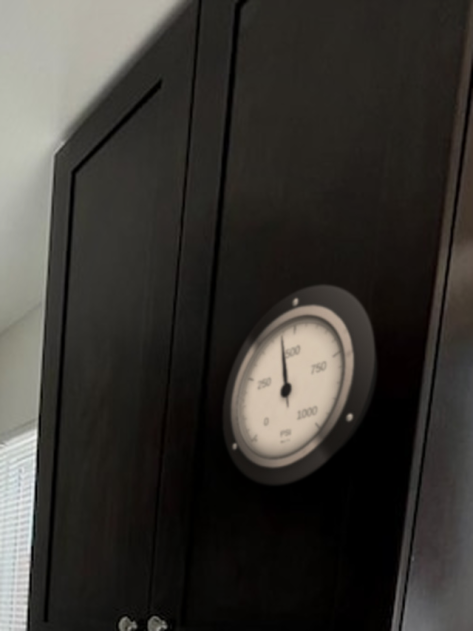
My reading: 450,psi
